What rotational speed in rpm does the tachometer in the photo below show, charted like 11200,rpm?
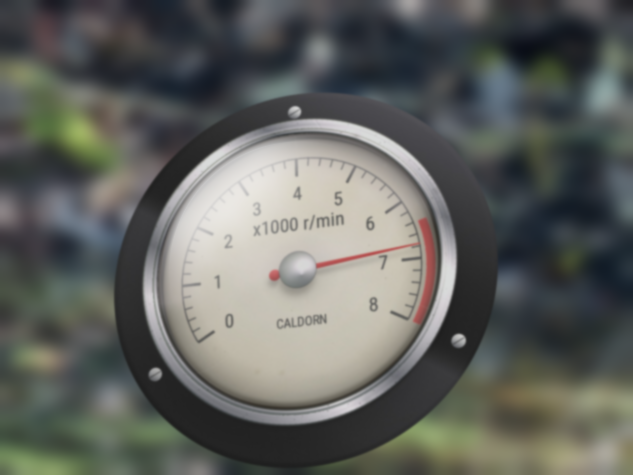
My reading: 6800,rpm
